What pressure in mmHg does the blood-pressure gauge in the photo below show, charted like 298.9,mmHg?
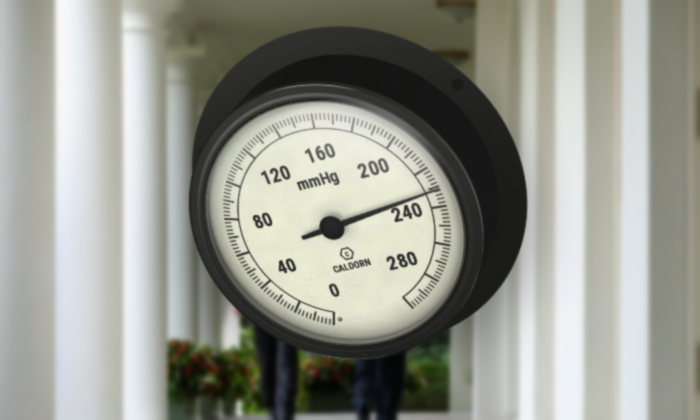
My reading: 230,mmHg
